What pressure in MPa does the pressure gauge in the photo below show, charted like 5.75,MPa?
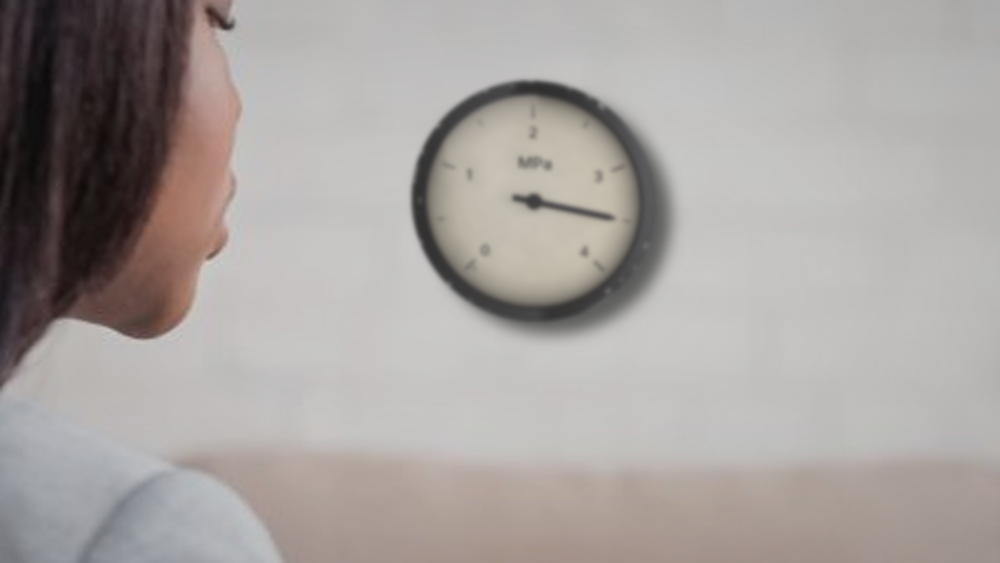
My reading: 3.5,MPa
